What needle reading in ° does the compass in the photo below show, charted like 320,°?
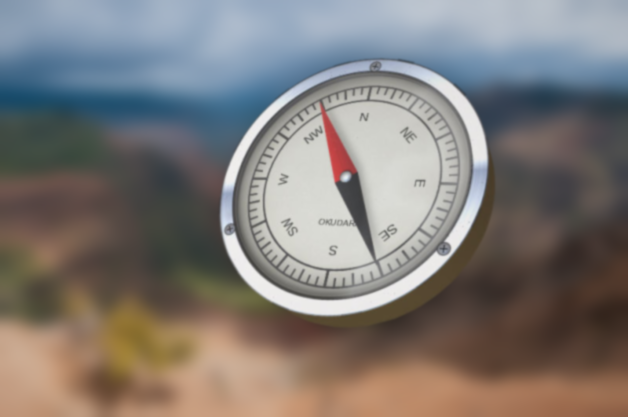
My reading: 330,°
